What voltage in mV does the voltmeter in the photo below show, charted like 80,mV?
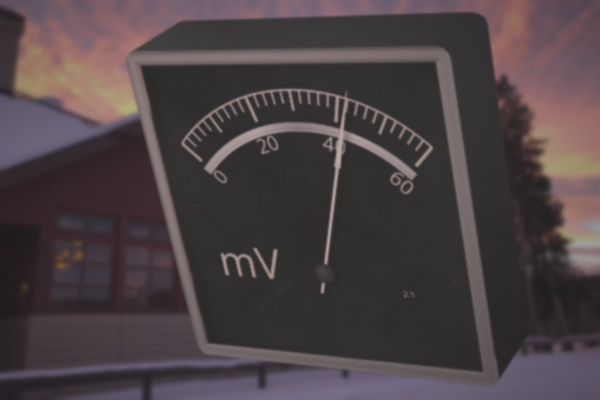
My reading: 42,mV
